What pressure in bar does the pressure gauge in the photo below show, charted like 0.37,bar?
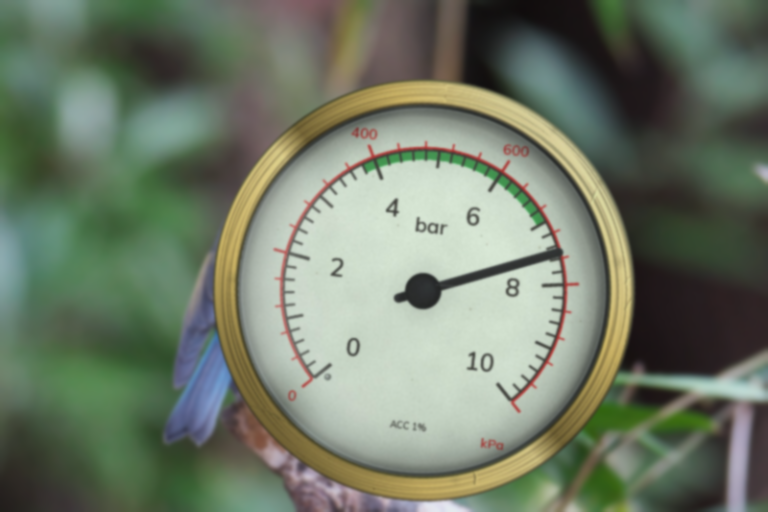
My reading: 7.5,bar
